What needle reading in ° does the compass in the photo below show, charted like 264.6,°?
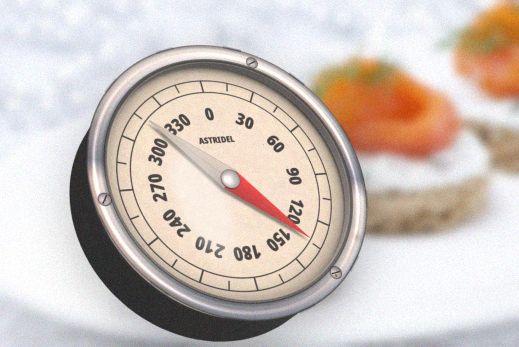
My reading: 135,°
